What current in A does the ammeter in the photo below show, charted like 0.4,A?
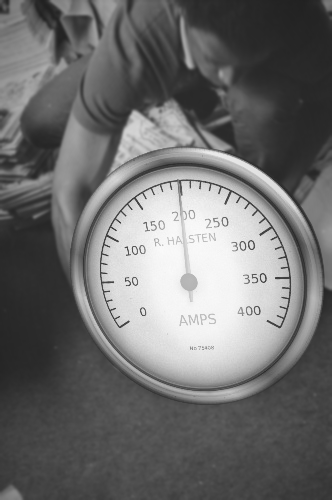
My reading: 200,A
